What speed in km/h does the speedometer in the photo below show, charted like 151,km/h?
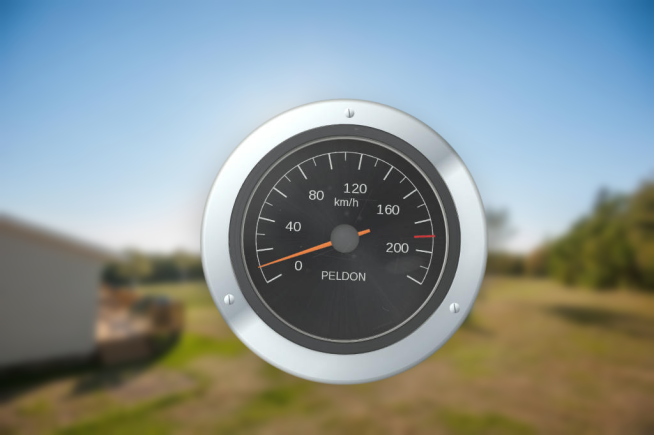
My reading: 10,km/h
